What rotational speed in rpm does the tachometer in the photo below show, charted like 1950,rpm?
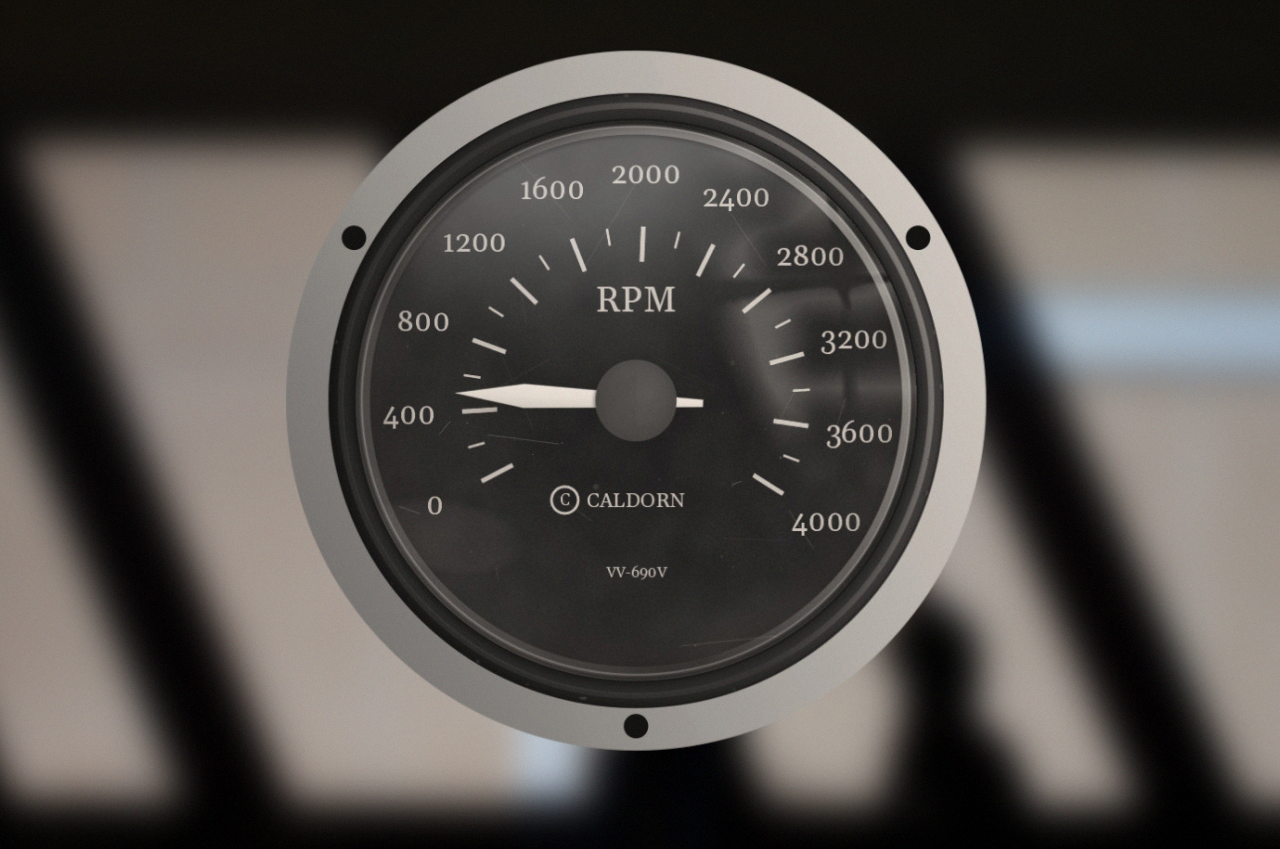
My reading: 500,rpm
